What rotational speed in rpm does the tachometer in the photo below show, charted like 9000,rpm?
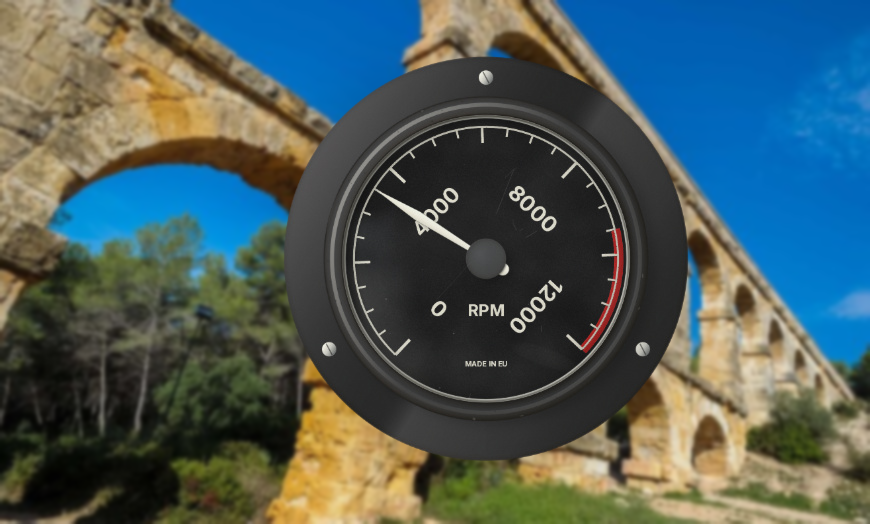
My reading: 3500,rpm
